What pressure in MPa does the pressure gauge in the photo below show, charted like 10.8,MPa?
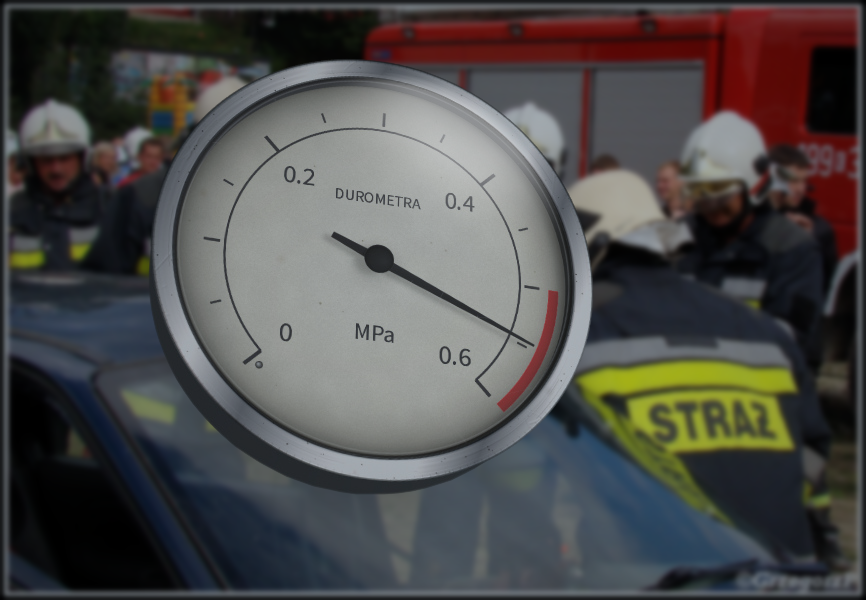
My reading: 0.55,MPa
